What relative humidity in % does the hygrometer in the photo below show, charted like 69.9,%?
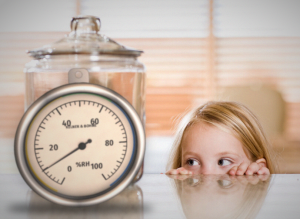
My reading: 10,%
